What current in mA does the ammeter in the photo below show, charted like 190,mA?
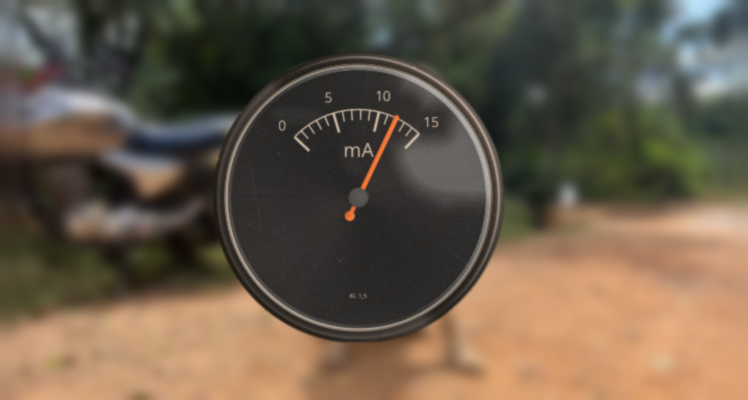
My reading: 12,mA
